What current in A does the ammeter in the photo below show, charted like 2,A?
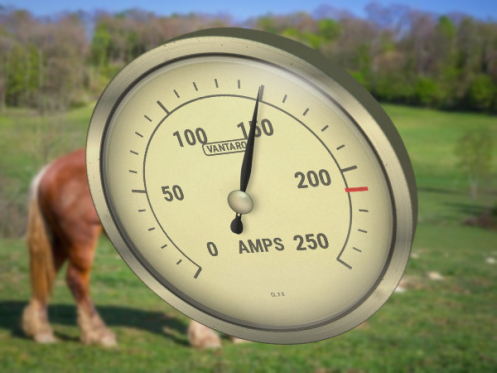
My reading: 150,A
